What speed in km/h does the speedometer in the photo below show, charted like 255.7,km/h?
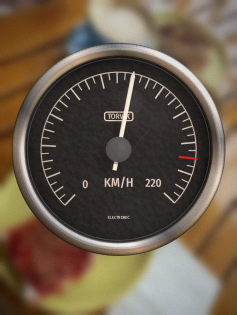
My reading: 120,km/h
